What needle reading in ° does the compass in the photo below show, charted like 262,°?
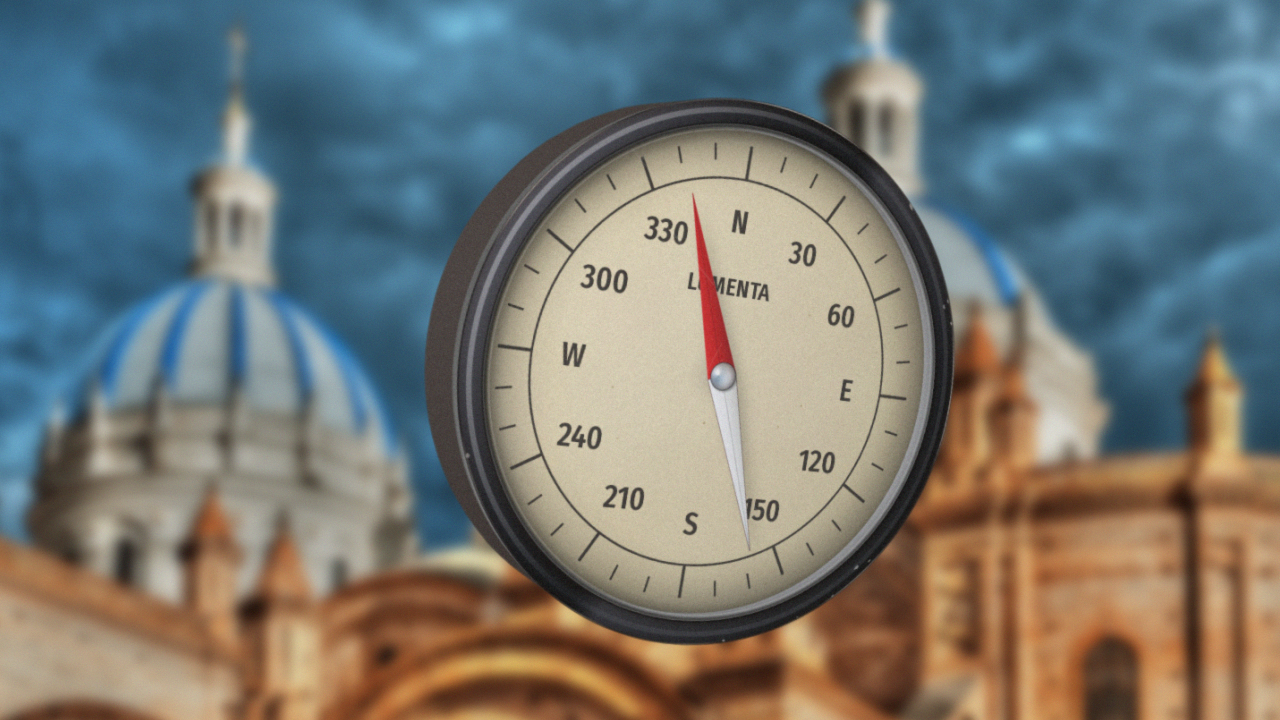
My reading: 340,°
